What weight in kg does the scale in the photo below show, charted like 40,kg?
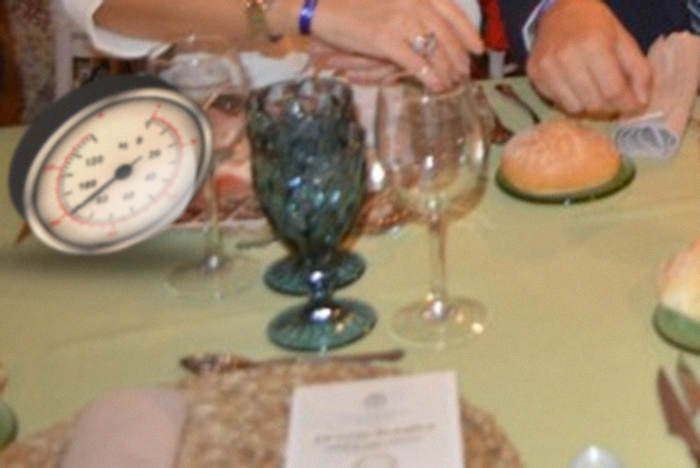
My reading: 90,kg
